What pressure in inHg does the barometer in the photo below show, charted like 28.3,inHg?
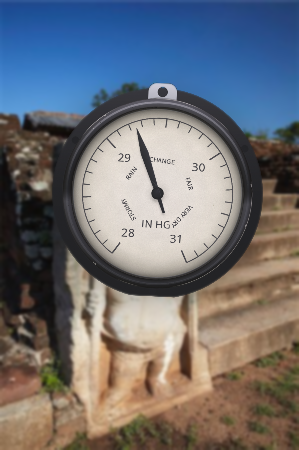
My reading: 29.25,inHg
